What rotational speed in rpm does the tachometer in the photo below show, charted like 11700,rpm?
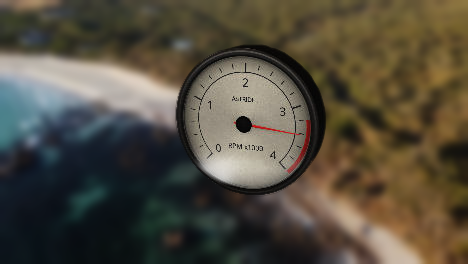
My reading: 3400,rpm
